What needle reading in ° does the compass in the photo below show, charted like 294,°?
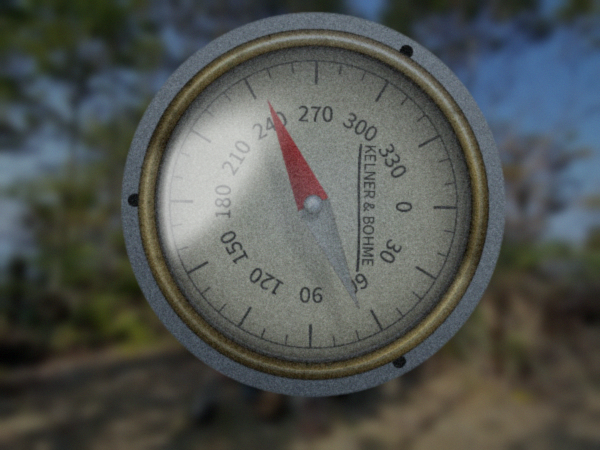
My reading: 245,°
